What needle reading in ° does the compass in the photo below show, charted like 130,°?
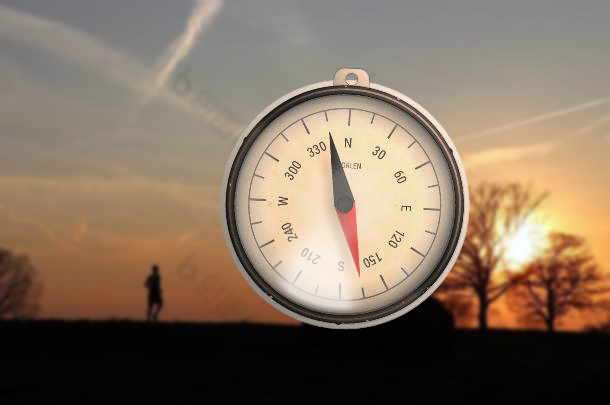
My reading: 165,°
